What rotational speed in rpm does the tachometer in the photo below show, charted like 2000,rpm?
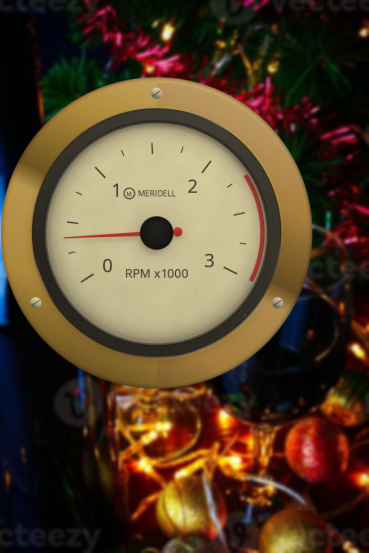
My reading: 375,rpm
